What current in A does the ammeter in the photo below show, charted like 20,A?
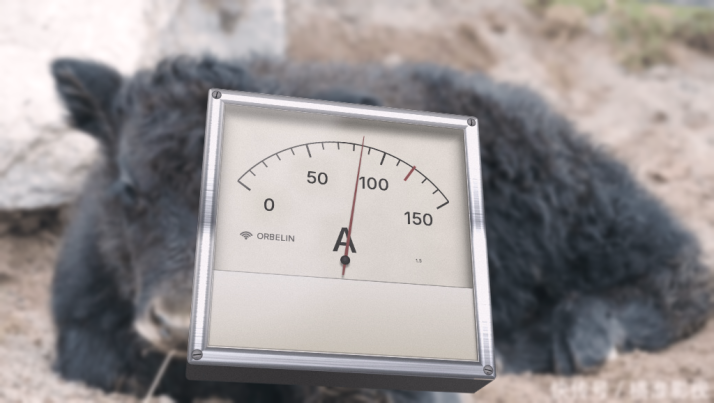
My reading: 85,A
